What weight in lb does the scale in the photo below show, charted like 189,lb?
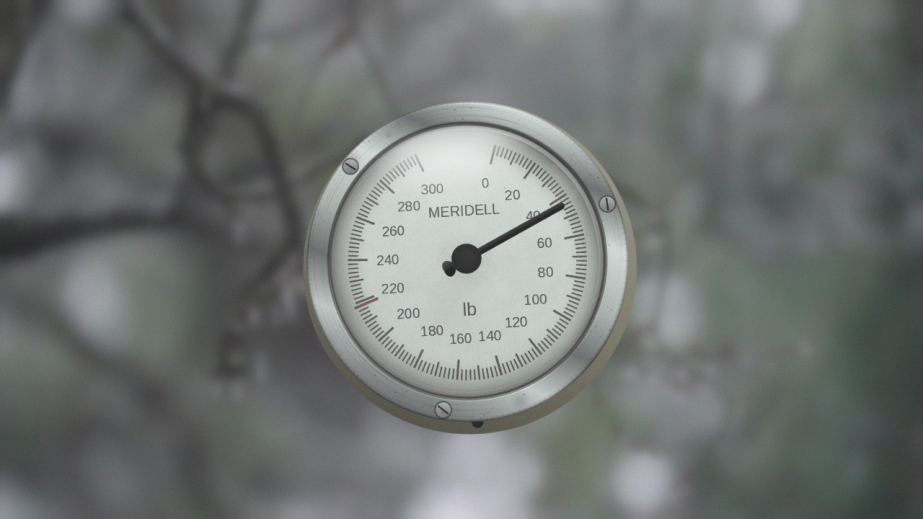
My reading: 44,lb
